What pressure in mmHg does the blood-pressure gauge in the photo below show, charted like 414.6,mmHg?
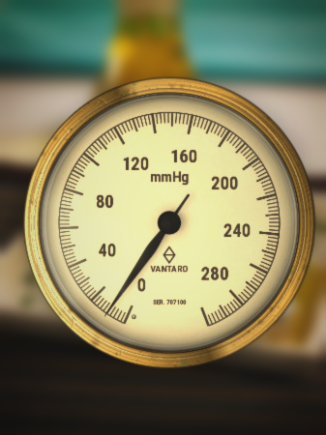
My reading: 10,mmHg
